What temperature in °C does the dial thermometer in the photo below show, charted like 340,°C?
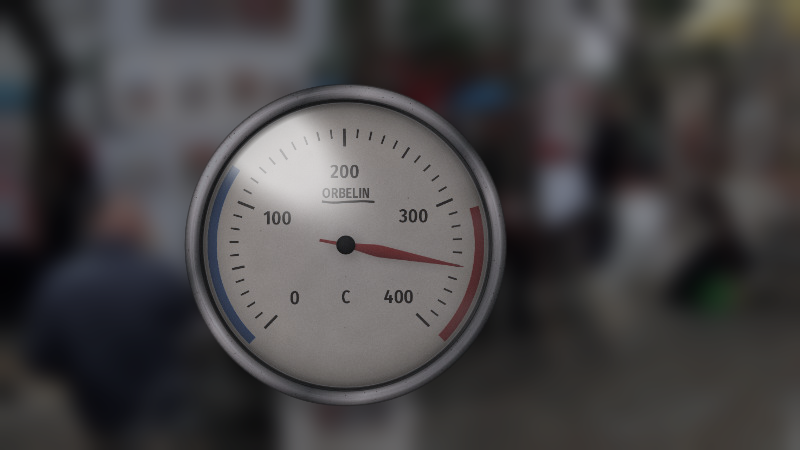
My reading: 350,°C
